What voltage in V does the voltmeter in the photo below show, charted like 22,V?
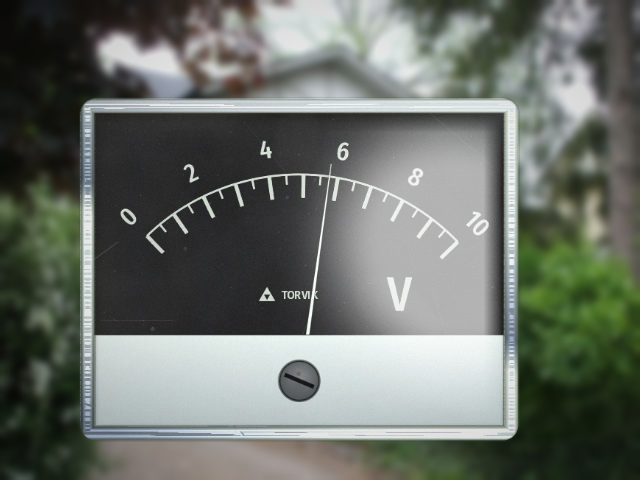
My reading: 5.75,V
